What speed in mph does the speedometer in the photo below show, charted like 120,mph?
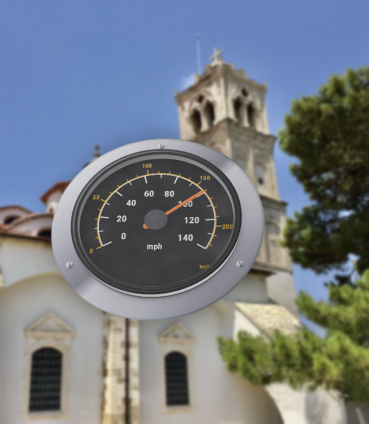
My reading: 100,mph
